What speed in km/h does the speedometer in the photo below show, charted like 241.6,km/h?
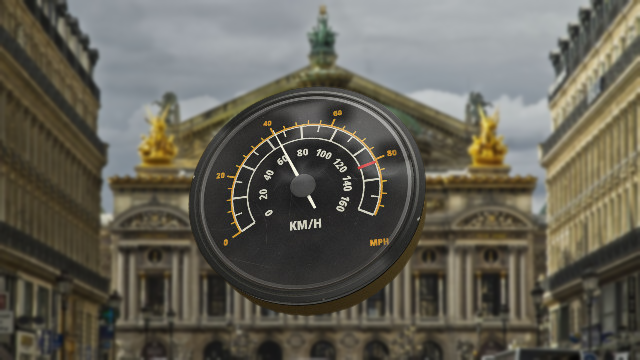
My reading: 65,km/h
